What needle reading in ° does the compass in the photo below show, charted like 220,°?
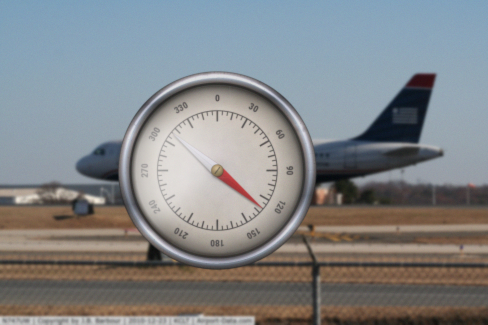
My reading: 130,°
